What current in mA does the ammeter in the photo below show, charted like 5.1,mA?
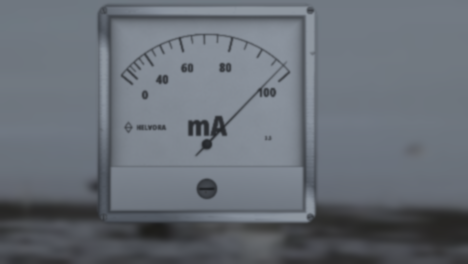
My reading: 97.5,mA
